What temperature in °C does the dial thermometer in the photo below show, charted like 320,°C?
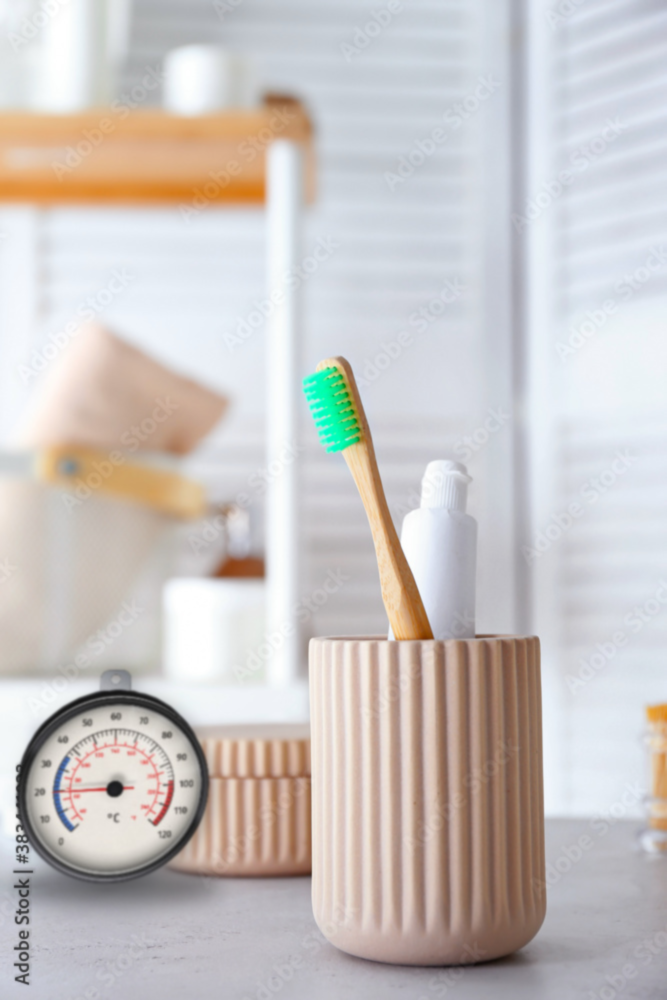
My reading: 20,°C
